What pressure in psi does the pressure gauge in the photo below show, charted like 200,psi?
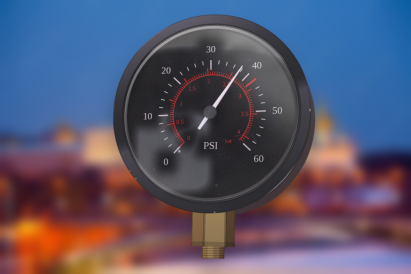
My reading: 38,psi
